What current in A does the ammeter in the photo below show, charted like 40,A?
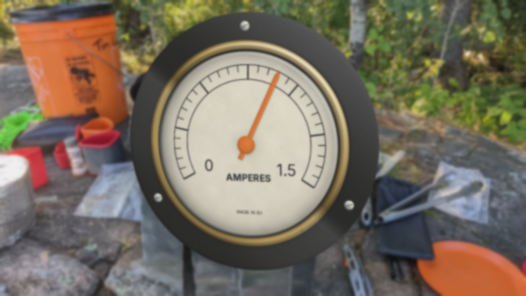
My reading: 0.9,A
